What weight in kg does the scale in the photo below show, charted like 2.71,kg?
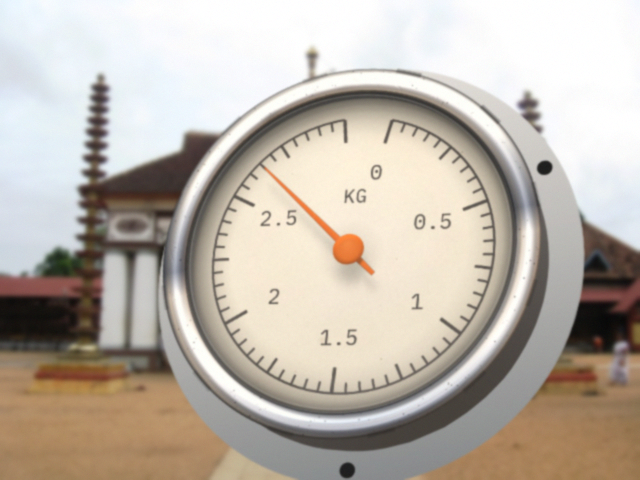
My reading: 2.65,kg
